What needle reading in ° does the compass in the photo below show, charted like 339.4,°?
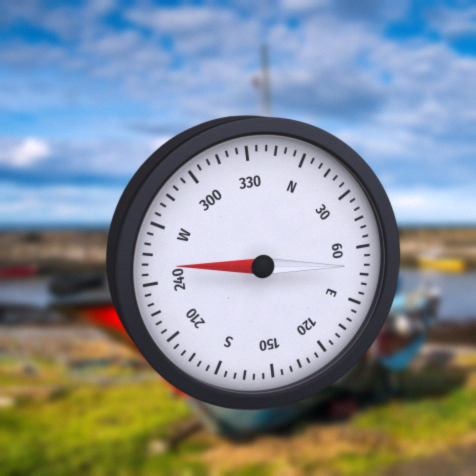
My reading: 250,°
